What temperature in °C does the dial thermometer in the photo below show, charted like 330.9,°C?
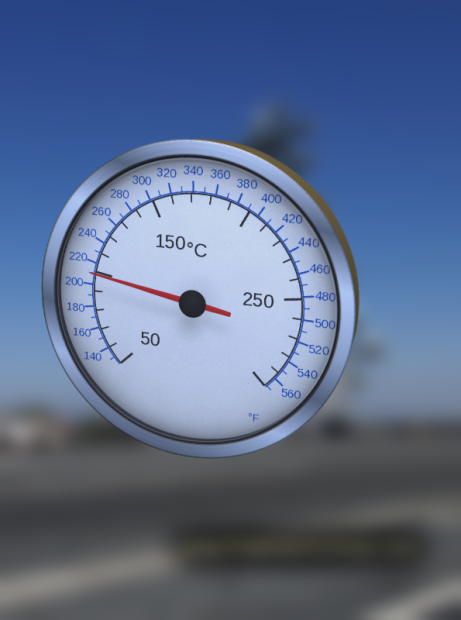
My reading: 100,°C
